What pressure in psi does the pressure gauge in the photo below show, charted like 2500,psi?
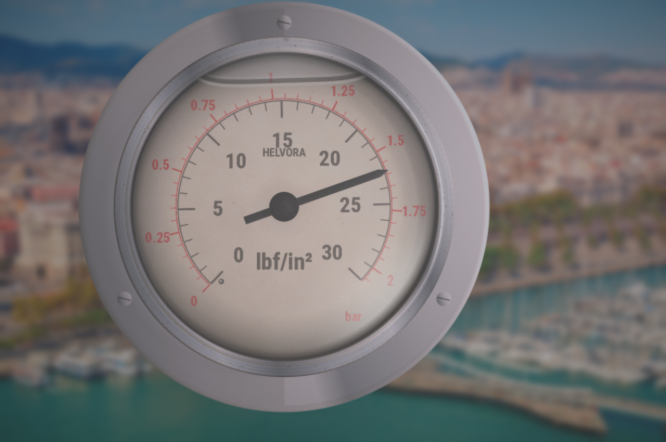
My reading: 23,psi
